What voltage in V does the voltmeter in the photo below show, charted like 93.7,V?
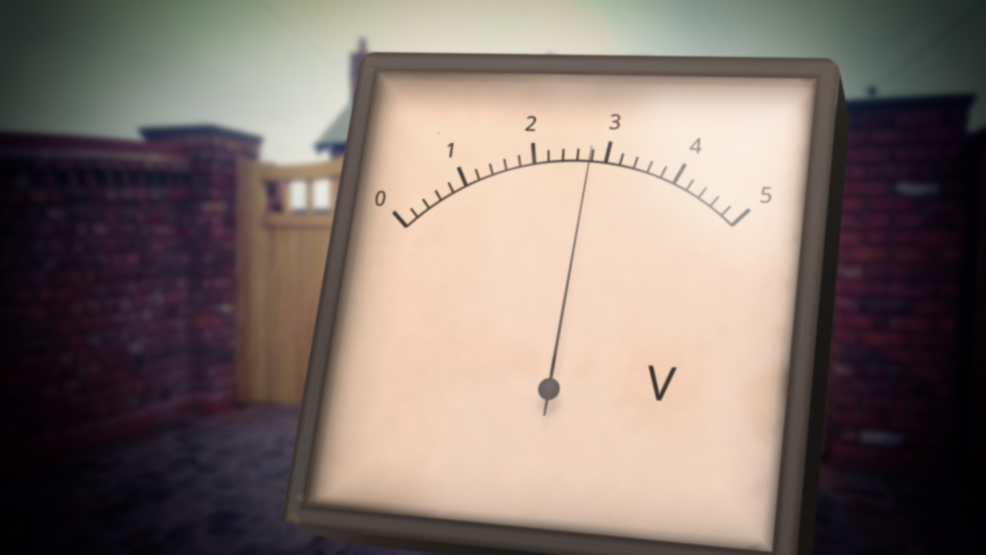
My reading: 2.8,V
